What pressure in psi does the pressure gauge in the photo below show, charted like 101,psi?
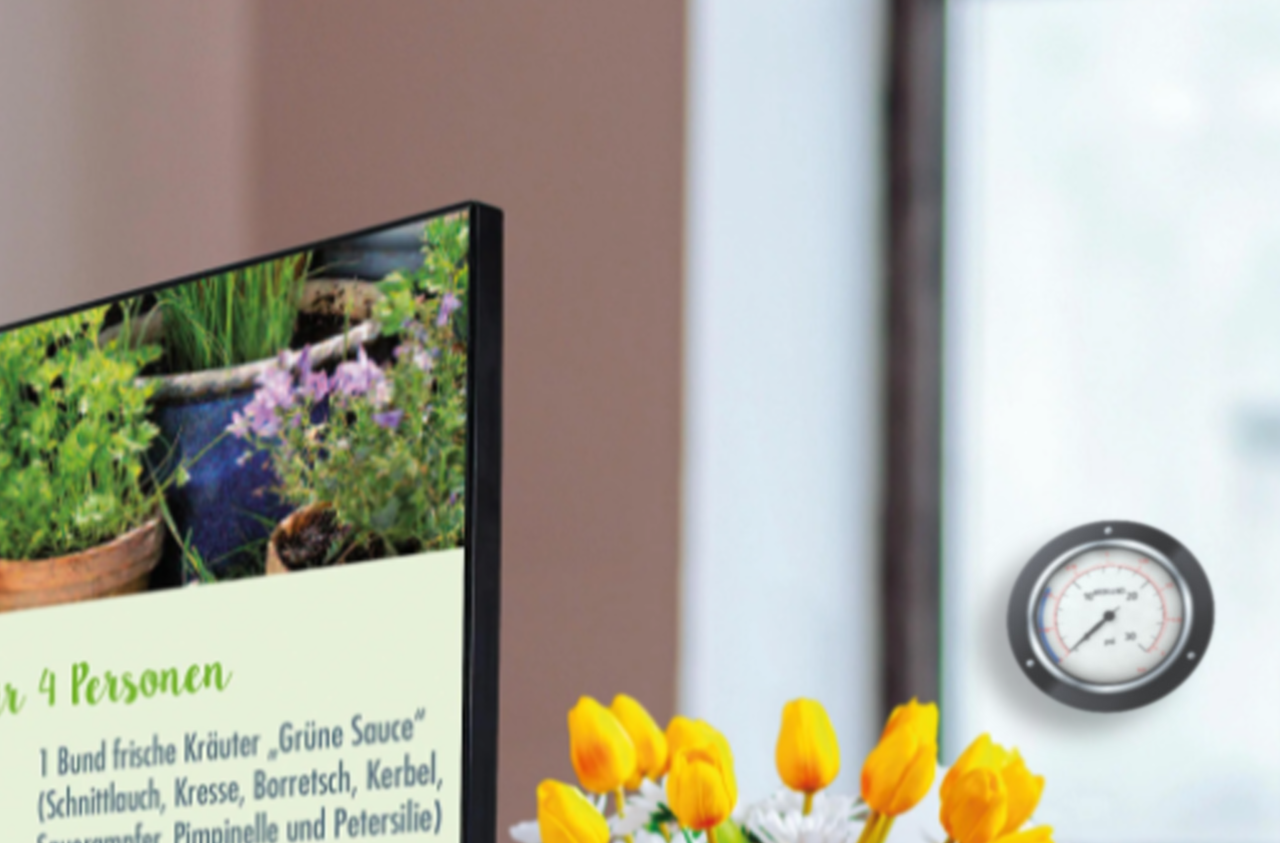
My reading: 0,psi
